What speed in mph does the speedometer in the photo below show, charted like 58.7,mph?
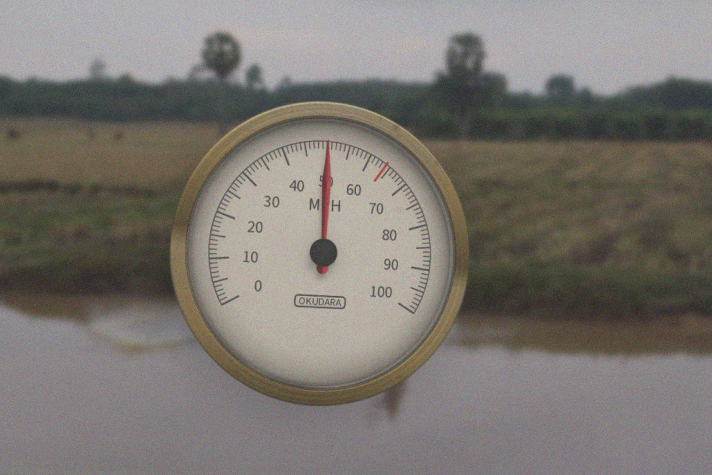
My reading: 50,mph
